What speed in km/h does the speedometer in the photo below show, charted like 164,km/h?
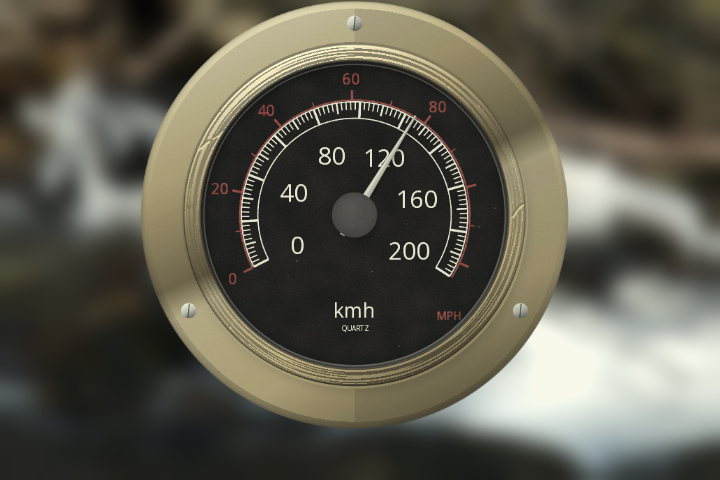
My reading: 124,km/h
